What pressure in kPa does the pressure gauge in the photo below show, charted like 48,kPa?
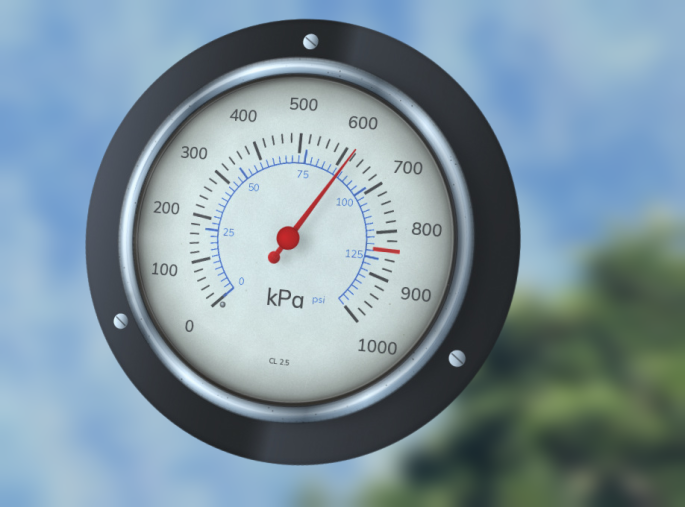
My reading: 620,kPa
